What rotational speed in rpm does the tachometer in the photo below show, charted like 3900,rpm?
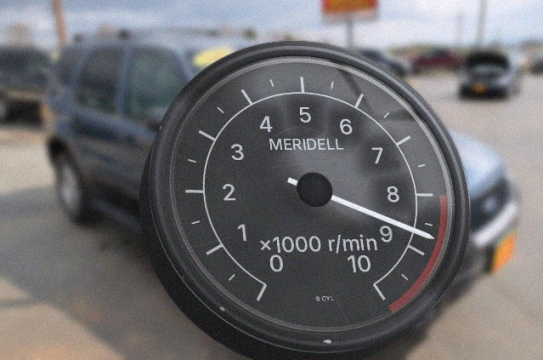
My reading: 8750,rpm
